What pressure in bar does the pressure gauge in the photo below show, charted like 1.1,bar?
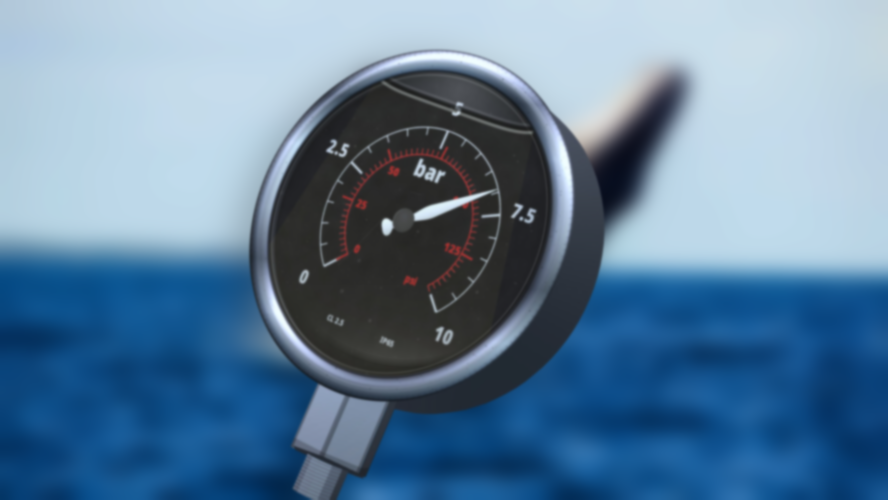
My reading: 7,bar
